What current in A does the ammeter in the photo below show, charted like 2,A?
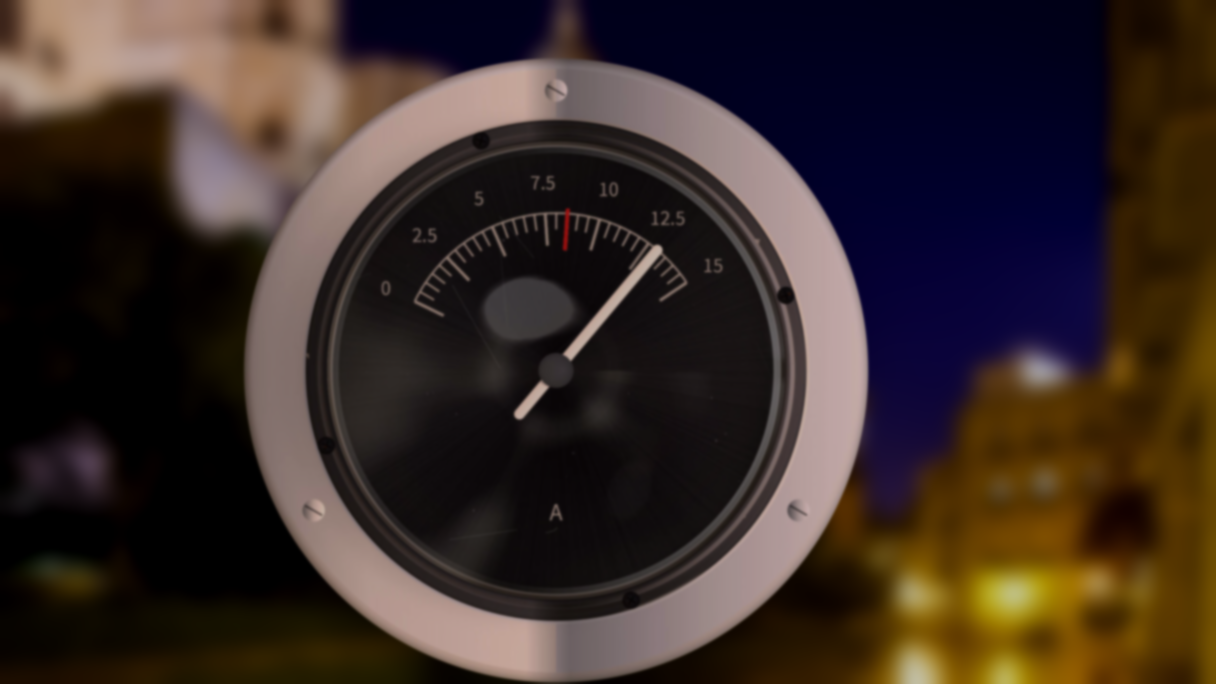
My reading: 13,A
